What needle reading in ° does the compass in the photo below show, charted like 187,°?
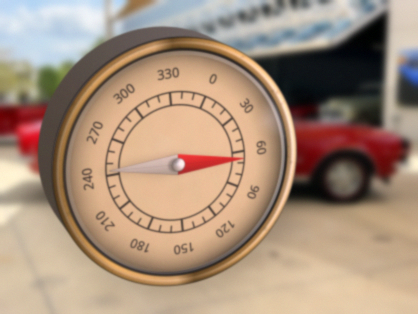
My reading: 65,°
